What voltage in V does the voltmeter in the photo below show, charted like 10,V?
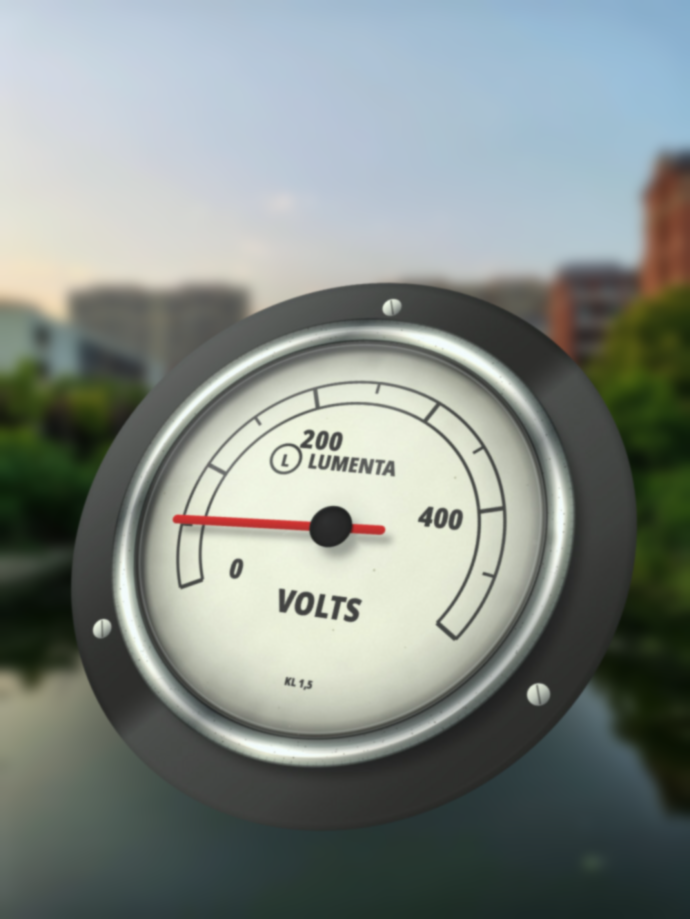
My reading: 50,V
